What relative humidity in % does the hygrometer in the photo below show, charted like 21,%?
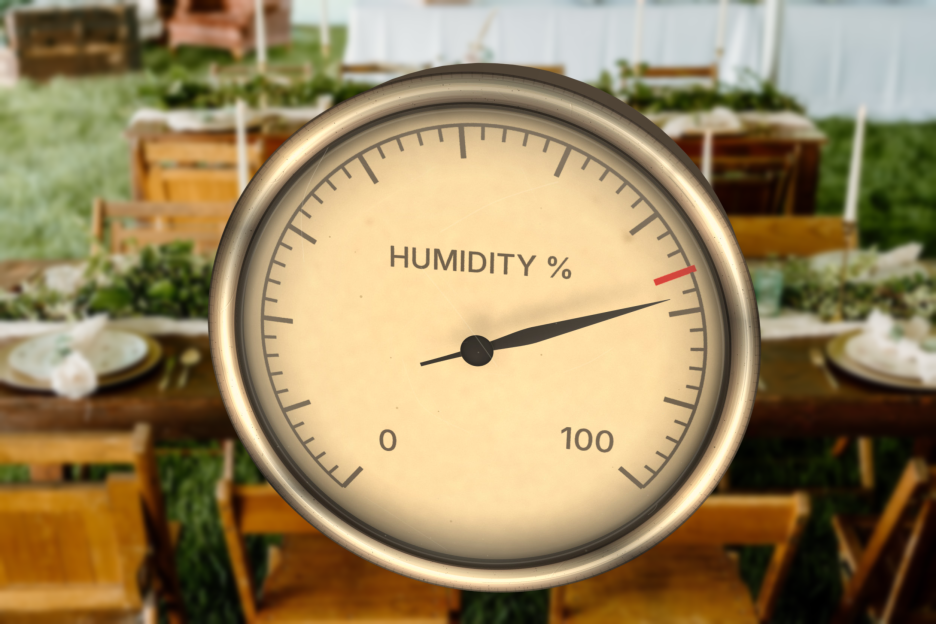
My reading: 78,%
